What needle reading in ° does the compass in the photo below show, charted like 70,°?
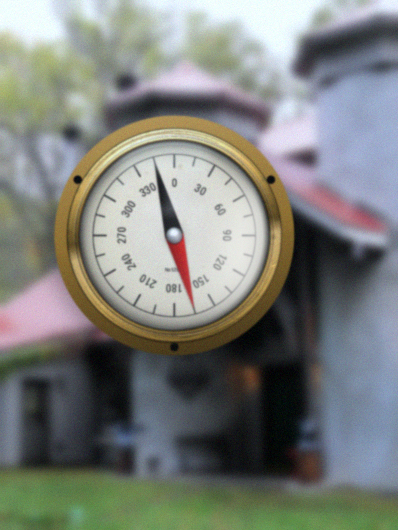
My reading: 165,°
